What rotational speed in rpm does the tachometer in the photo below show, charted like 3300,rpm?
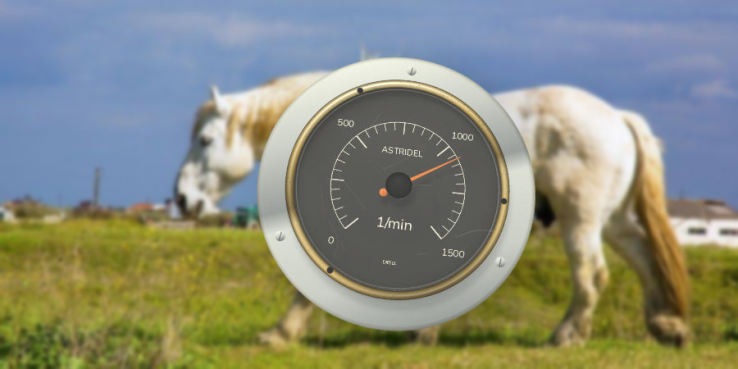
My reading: 1075,rpm
